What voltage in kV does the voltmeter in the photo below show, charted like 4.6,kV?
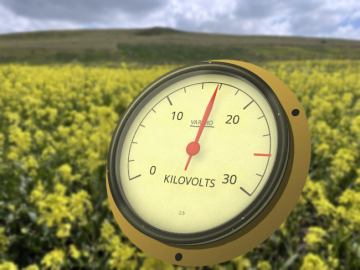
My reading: 16,kV
